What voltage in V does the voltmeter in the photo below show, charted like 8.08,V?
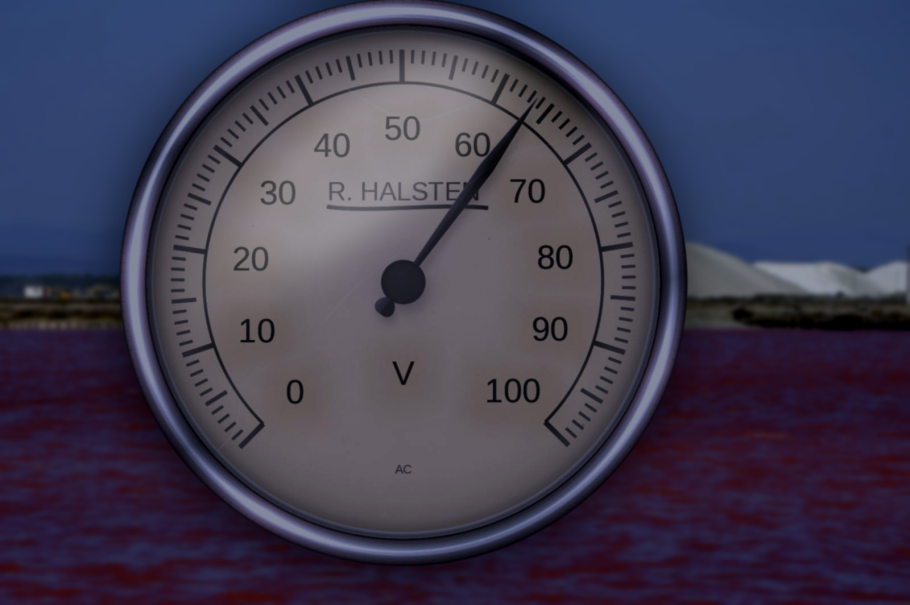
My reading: 63.5,V
